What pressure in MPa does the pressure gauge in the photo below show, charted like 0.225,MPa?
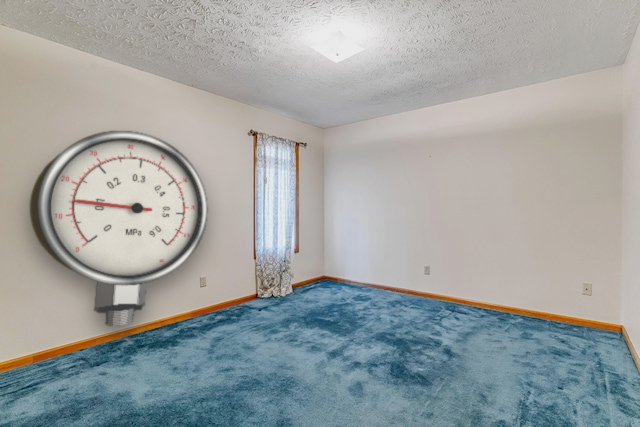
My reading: 0.1,MPa
